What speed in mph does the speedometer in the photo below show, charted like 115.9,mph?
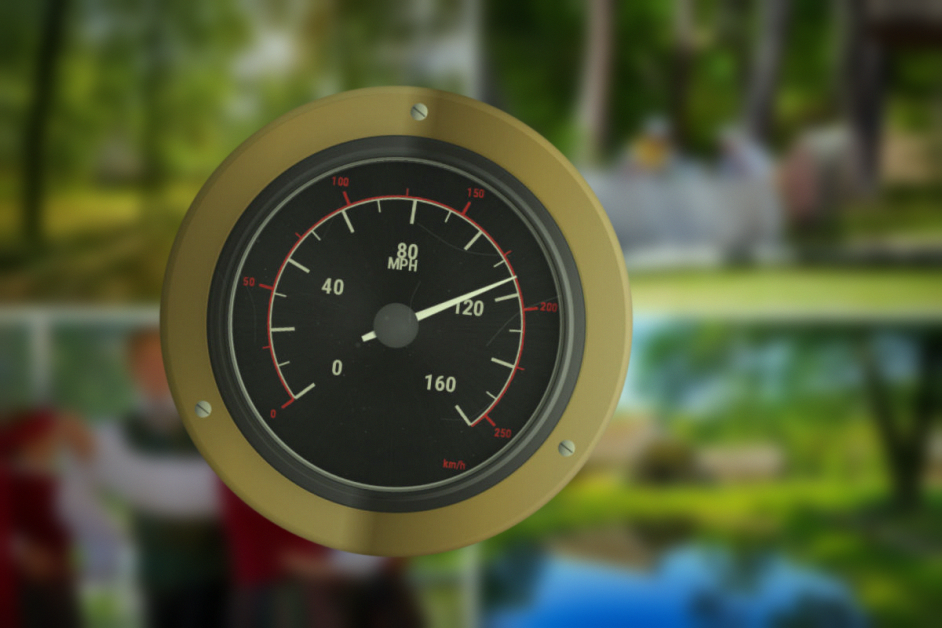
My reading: 115,mph
